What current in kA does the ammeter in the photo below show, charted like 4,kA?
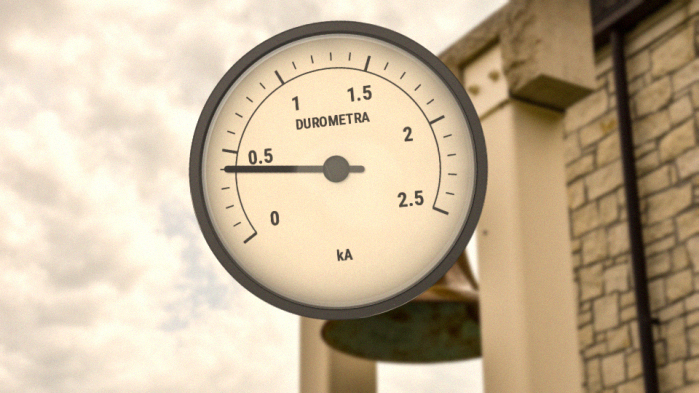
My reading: 0.4,kA
